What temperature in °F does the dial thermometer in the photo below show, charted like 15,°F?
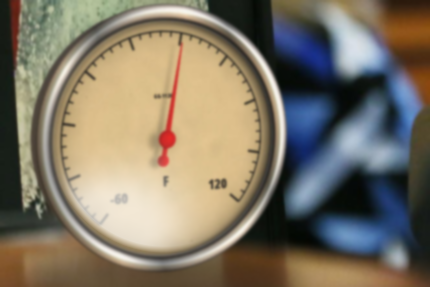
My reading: 40,°F
